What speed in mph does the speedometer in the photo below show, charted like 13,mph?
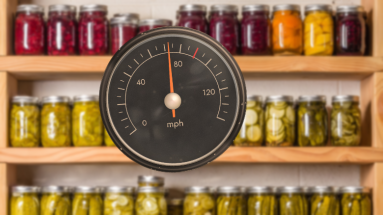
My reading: 72.5,mph
